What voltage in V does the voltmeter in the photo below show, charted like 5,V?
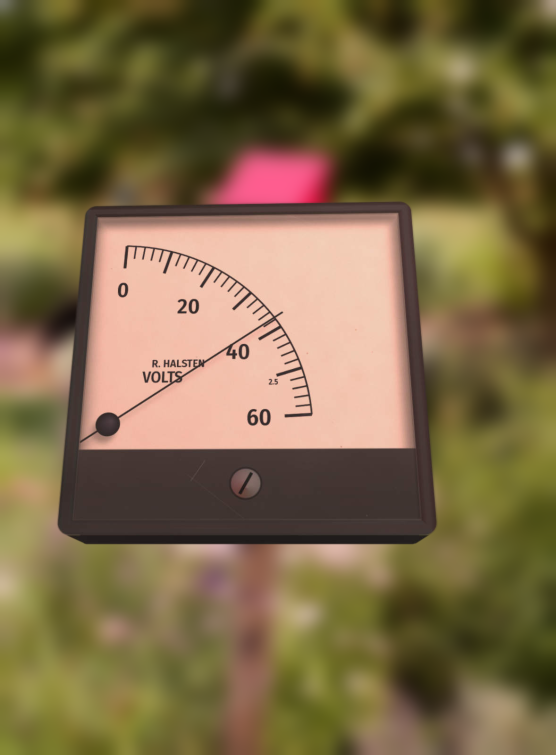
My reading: 38,V
